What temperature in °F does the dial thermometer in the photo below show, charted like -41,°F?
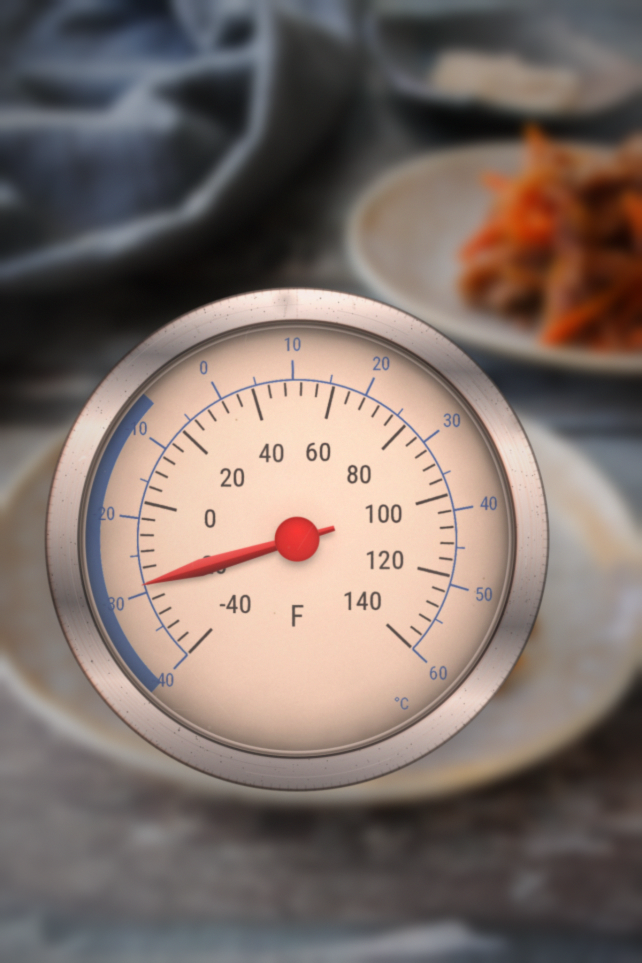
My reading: -20,°F
